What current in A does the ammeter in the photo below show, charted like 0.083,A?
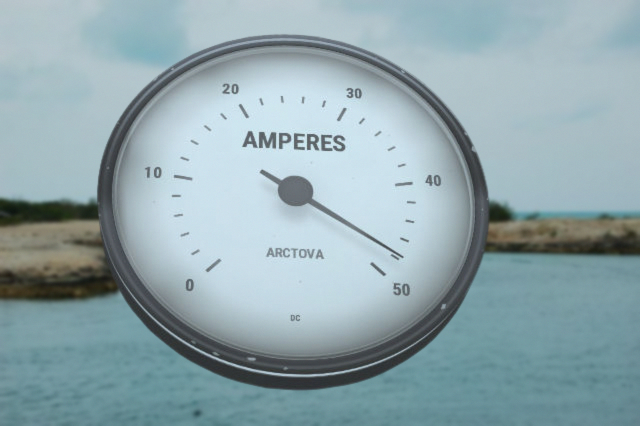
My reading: 48,A
